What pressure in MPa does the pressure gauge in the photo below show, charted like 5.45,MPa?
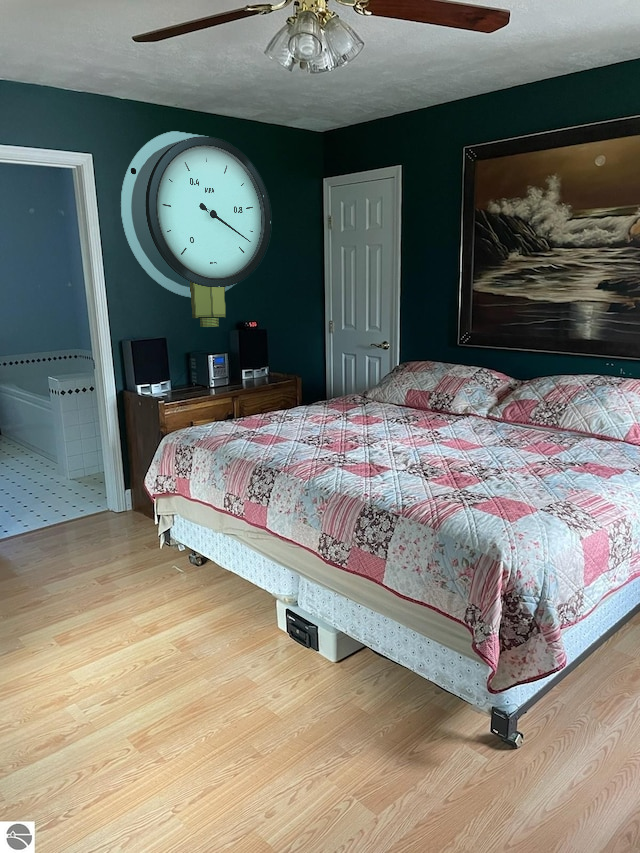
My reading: 0.95,MPa
